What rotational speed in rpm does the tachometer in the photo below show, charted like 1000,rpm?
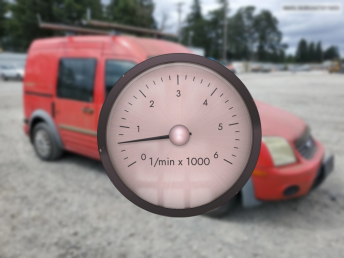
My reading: 600,rpm
